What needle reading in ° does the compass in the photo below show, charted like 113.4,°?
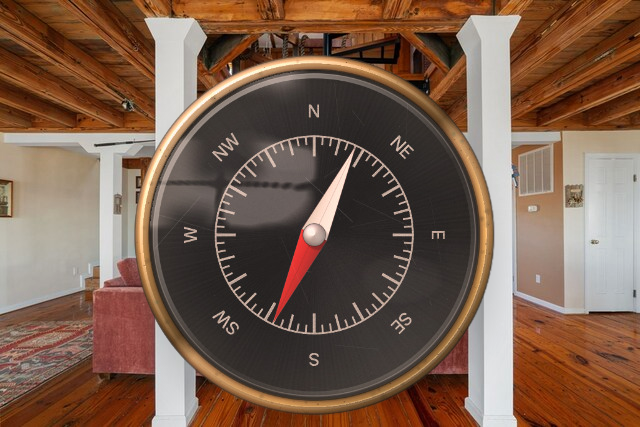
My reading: 205,°
